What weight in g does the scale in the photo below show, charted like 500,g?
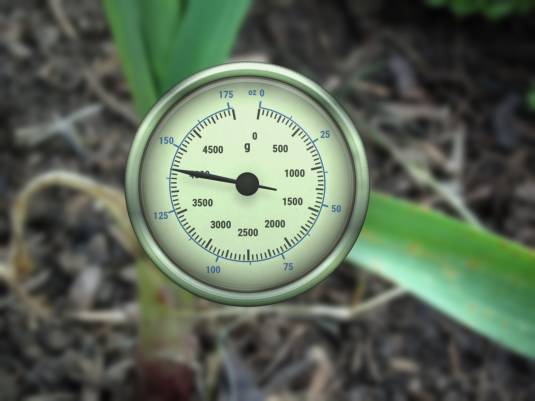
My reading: 4000,g
